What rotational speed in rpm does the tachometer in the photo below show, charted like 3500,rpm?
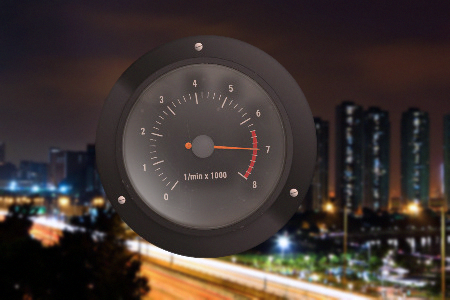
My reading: 7000,rpm
